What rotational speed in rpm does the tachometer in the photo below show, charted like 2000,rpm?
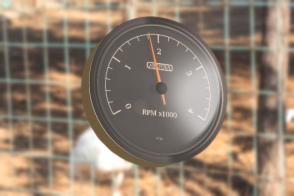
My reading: 1800,rpm
